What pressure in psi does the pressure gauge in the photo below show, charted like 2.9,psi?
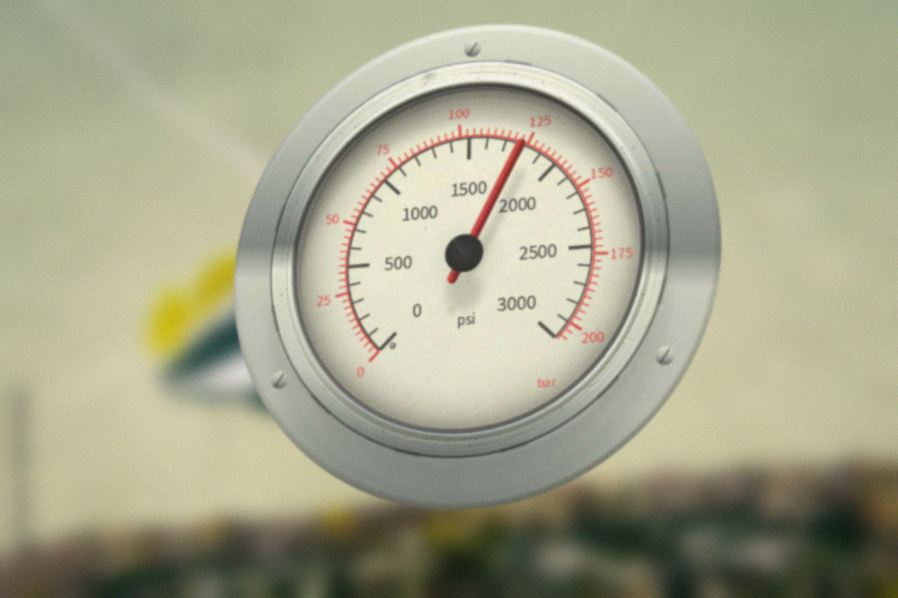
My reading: 1800,psi
